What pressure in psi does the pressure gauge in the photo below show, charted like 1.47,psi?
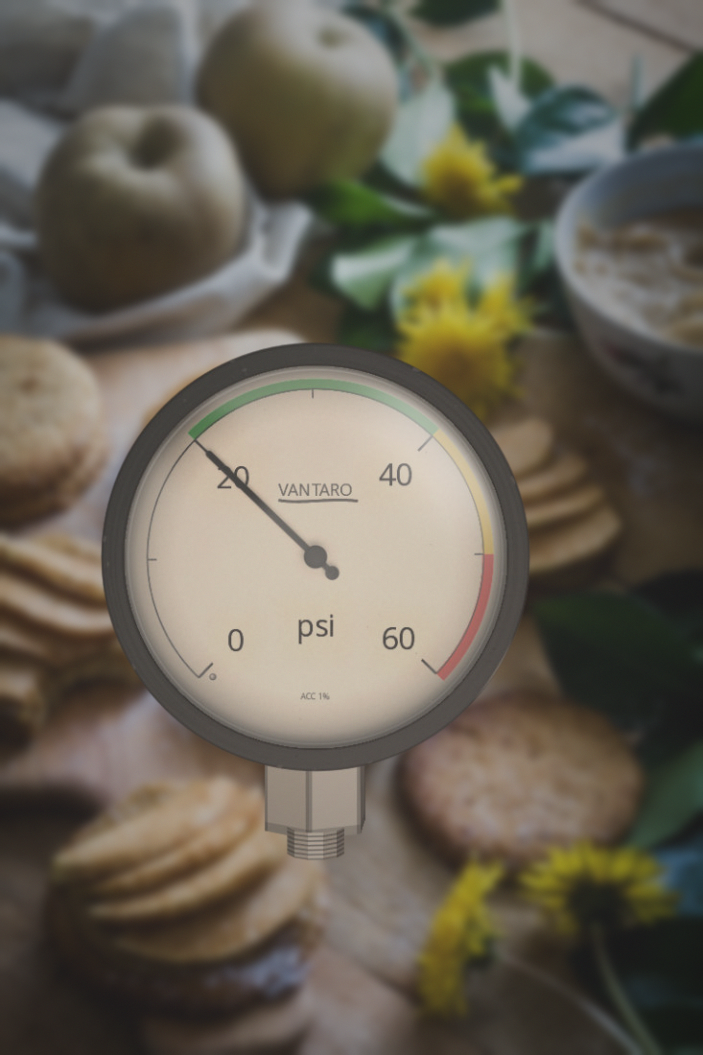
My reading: 20,psi
